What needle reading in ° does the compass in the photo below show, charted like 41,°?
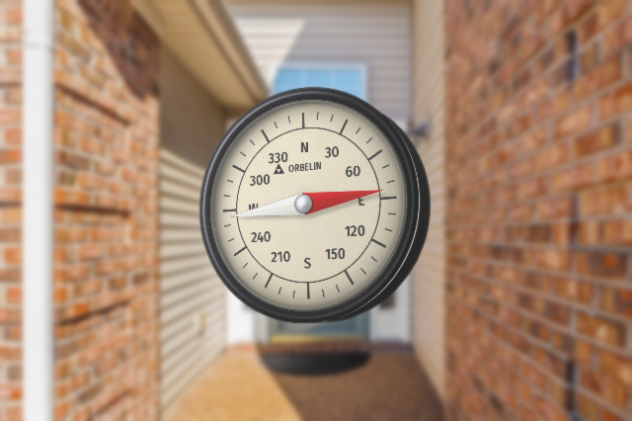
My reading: 85,°
